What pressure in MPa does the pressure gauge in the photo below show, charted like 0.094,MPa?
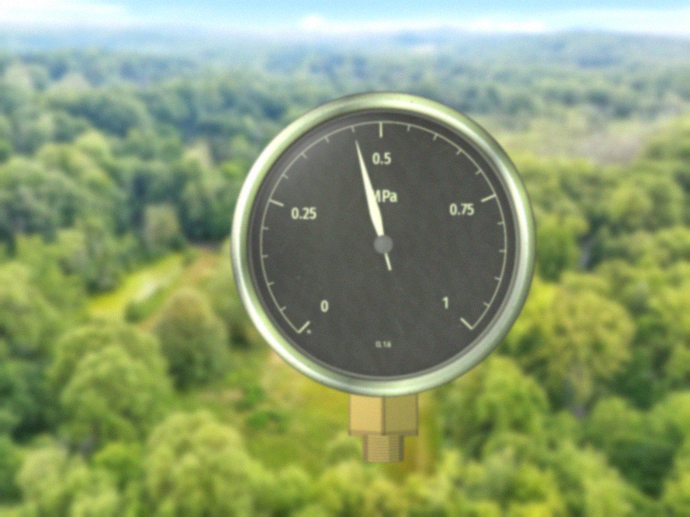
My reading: 0.45,MPa
